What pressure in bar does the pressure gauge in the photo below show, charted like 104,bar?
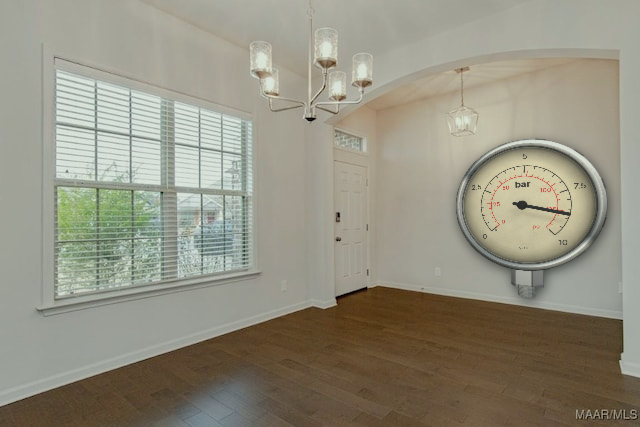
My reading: 8.75,bar
